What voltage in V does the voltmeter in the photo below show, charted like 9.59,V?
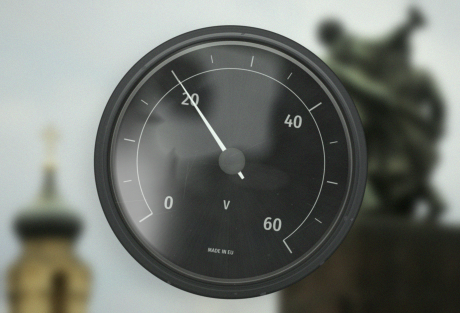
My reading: 20,V
